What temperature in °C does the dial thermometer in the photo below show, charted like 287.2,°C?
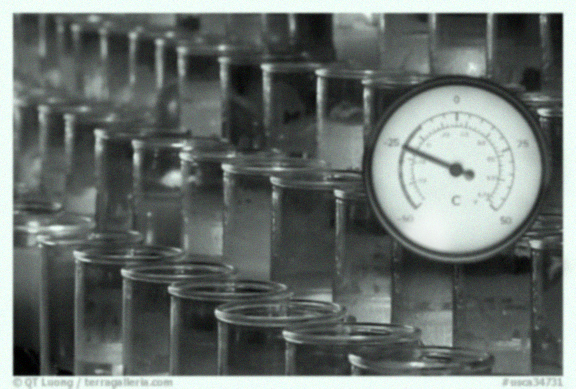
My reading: -25,°C
